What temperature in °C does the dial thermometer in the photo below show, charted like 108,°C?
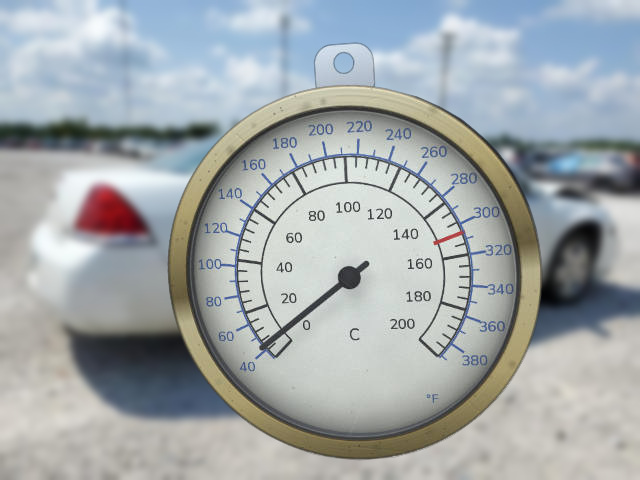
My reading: 6,°C
